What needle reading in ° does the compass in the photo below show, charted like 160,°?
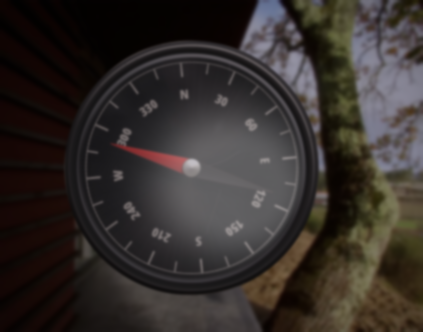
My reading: 292.5,°
